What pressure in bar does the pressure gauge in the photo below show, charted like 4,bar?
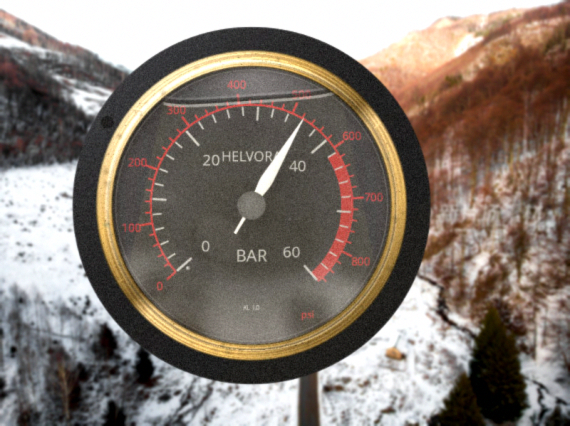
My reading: 36,bar
